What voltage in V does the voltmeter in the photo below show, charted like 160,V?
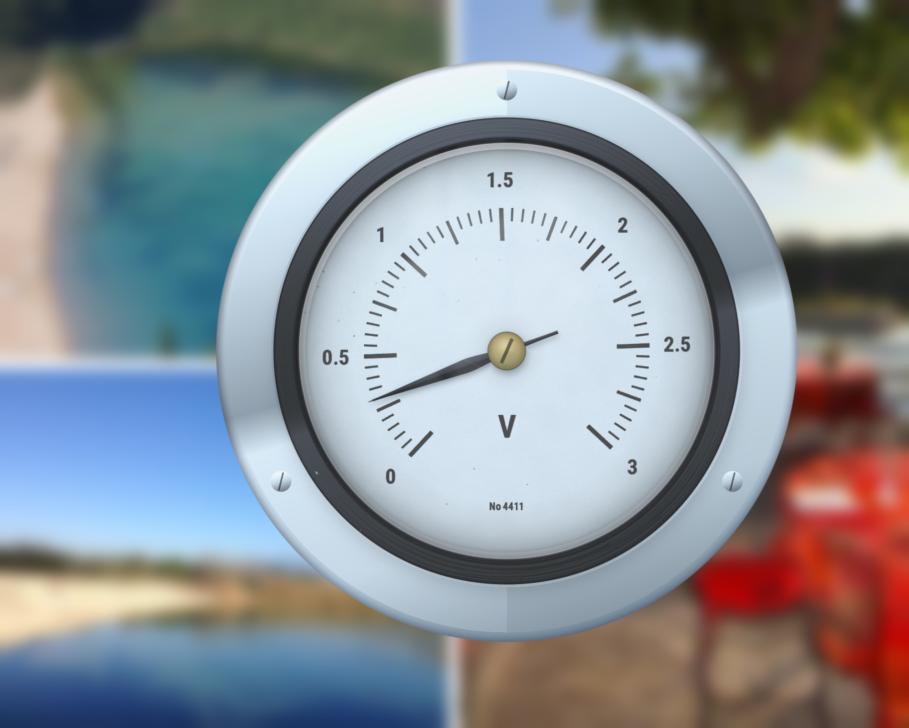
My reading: 0.3,V
